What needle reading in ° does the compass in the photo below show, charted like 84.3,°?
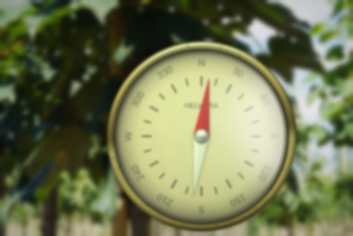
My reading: 7.5,°
